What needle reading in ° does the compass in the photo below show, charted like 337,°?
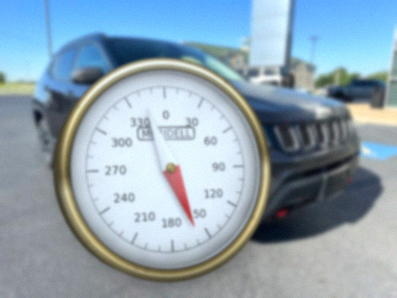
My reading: 160,°
